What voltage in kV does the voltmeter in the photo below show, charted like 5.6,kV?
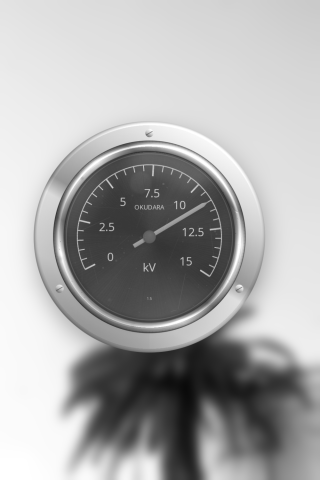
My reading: 11,kV
